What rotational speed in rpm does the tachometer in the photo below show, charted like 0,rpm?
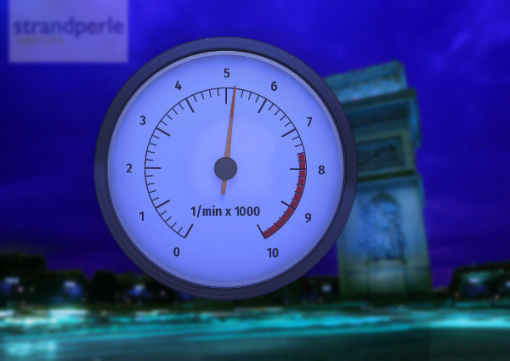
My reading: 5200,rpm
